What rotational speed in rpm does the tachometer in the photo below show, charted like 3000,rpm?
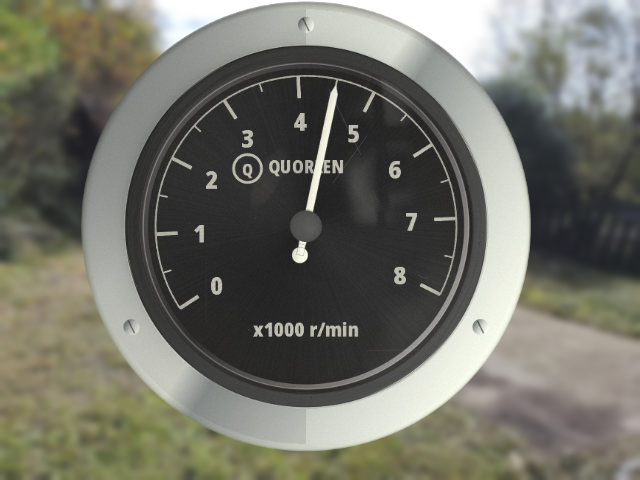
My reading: 4500,rpm
